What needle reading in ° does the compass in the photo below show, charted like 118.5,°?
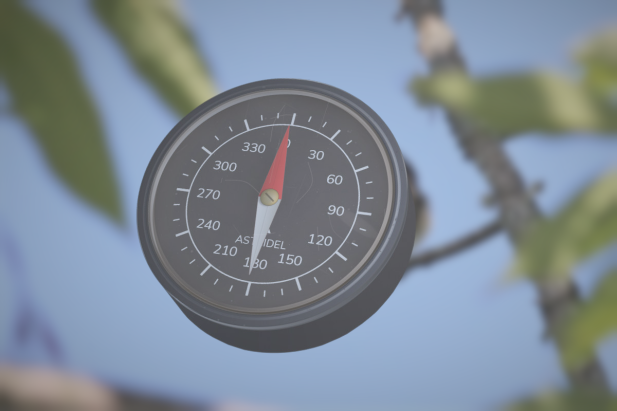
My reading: 0,°
